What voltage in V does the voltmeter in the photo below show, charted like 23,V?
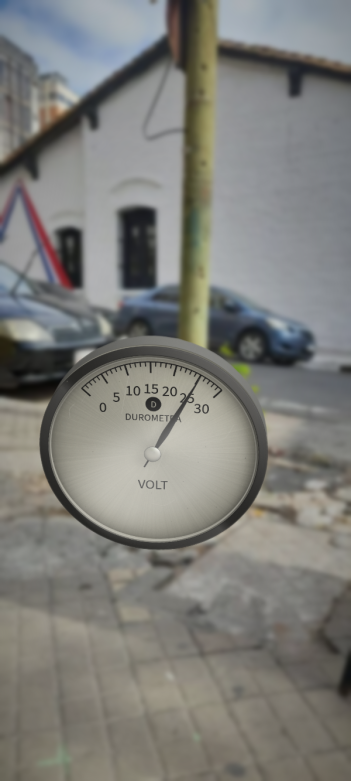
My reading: 25,V
